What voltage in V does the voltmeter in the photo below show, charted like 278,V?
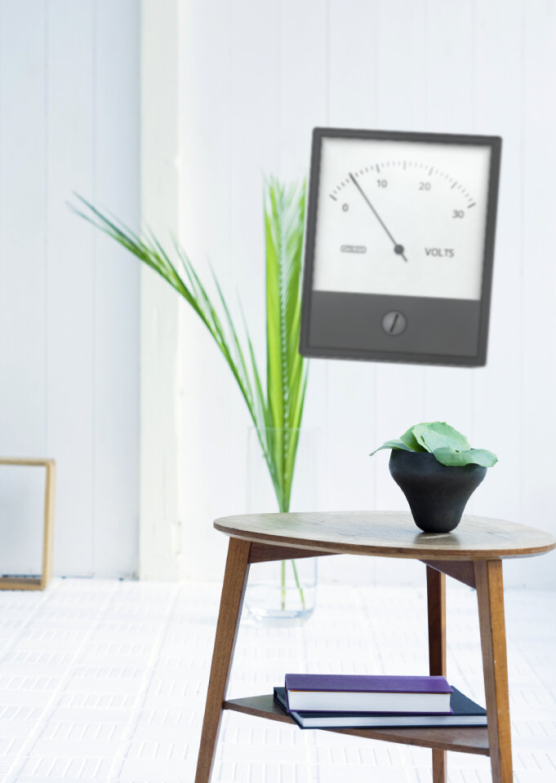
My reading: 5,V
